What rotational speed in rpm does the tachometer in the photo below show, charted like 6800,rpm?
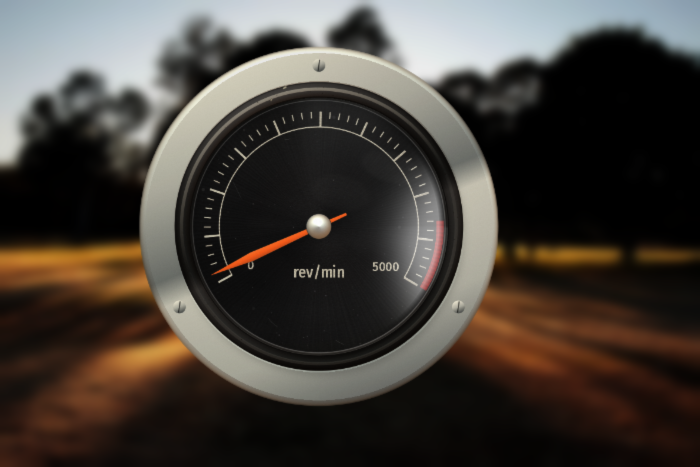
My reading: 100,rpm
